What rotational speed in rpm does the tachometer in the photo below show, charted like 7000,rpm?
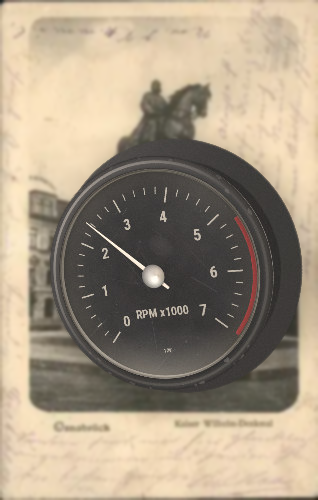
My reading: 2400,rpm
